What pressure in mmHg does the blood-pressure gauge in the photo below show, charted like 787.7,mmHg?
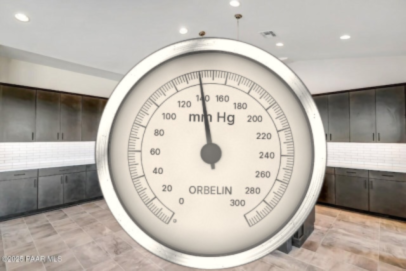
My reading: 140,mmHg
